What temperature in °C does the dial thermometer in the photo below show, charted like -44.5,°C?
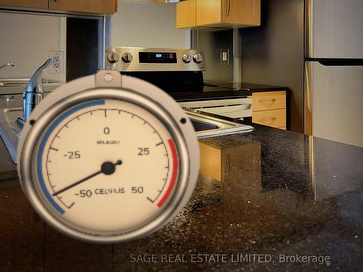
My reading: -42.5,°C
